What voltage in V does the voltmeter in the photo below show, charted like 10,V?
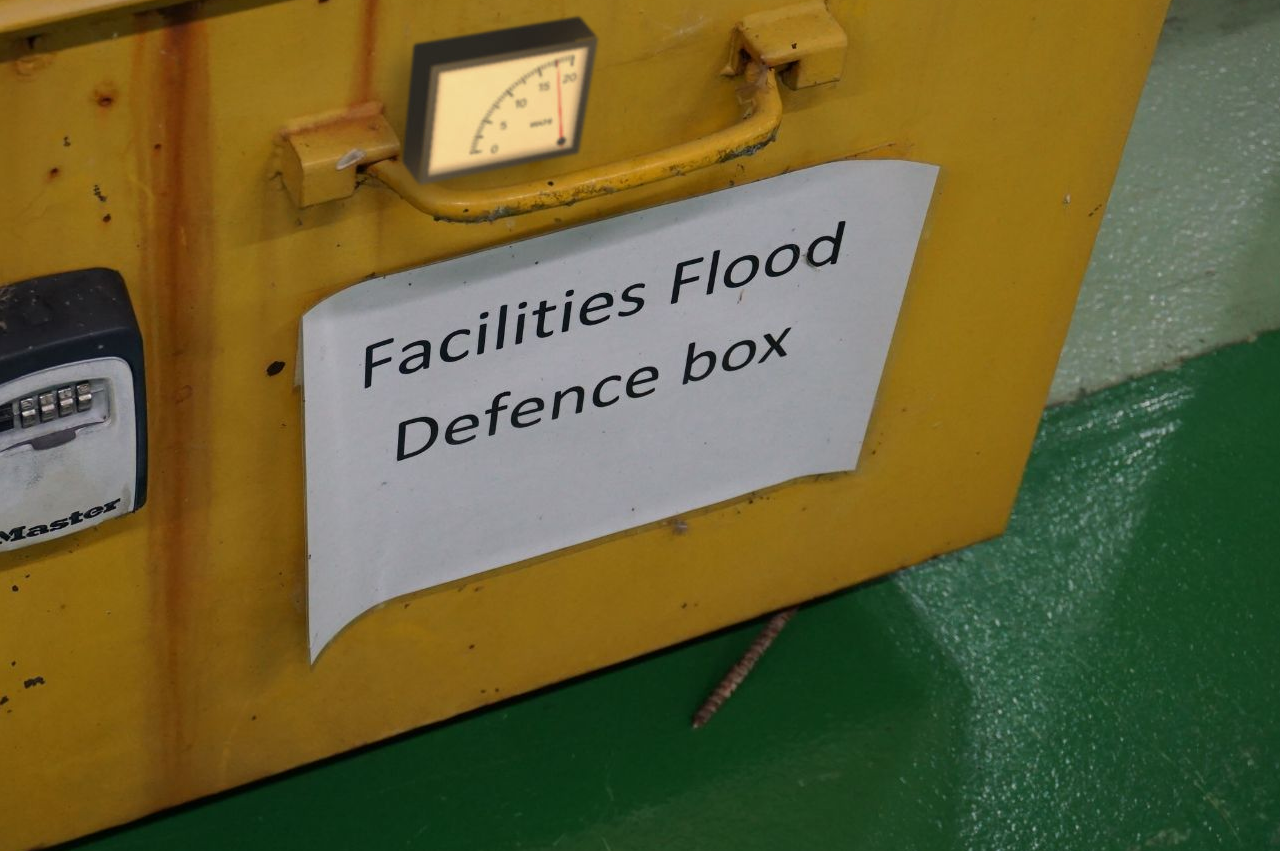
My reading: 17.5,V
